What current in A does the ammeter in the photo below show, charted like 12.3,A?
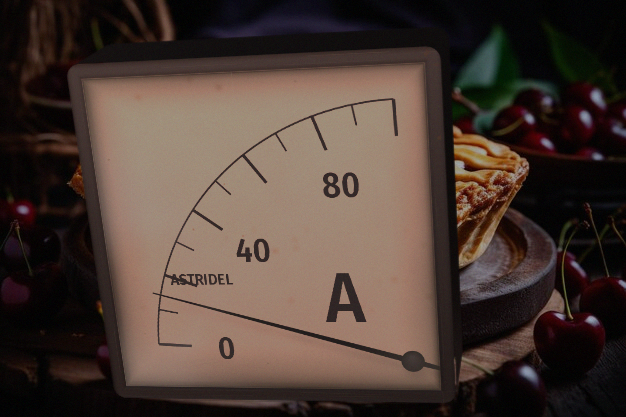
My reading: 15,A
